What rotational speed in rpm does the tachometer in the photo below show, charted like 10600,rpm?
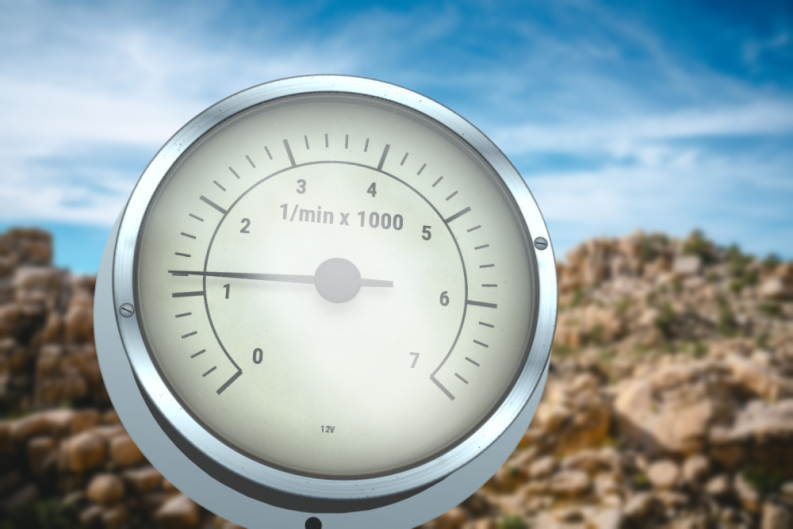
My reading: 1200,rpm
